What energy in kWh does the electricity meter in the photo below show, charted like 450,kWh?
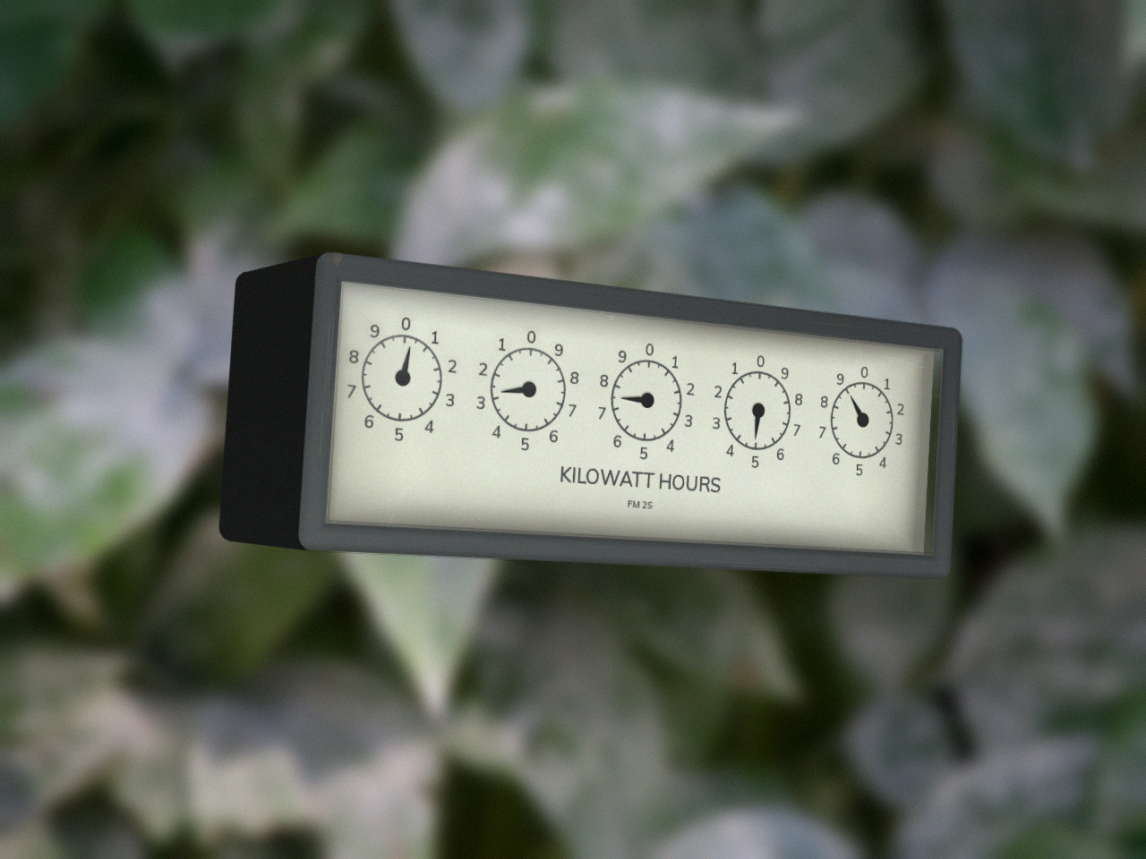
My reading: 2749,kWh
